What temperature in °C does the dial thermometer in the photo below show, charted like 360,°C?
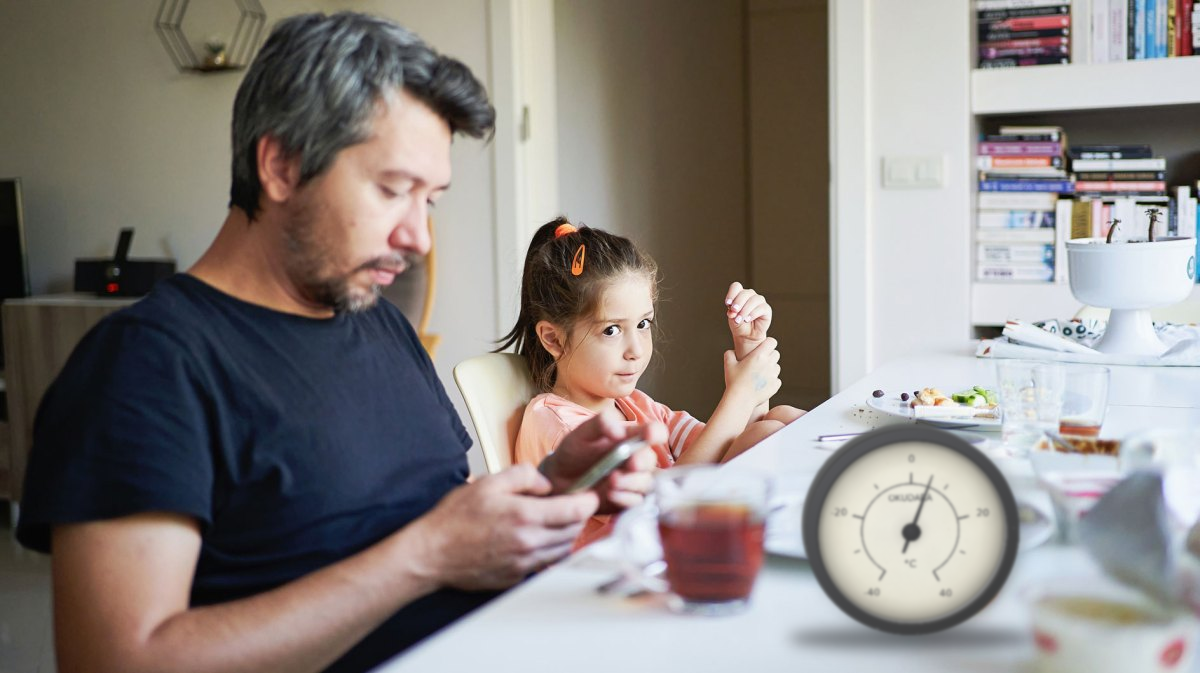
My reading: 5,°C
